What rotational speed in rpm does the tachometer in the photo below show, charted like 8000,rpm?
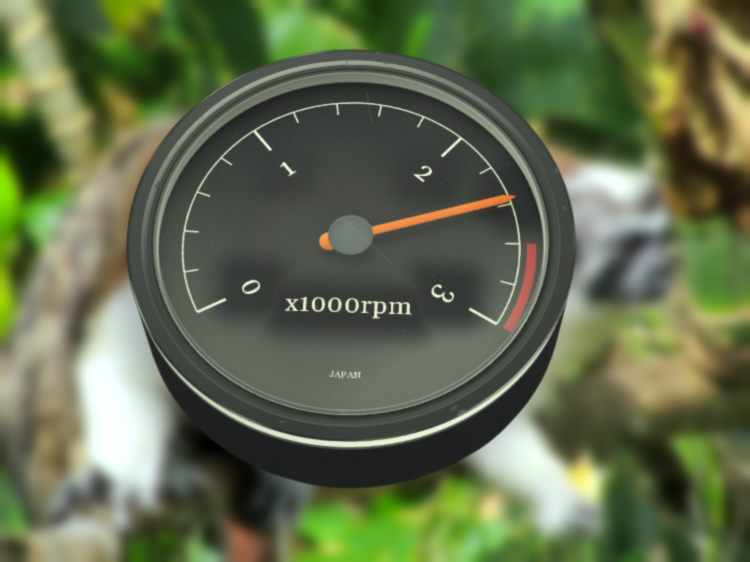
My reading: 2400,rpm
